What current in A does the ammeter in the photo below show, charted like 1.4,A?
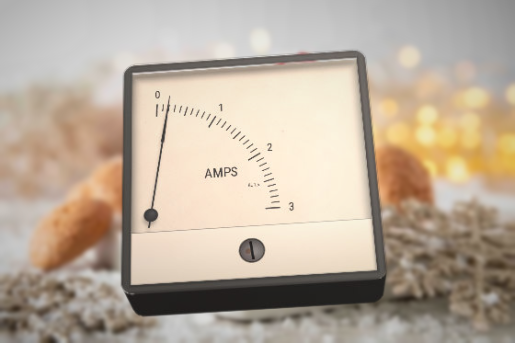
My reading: 0.2,A
